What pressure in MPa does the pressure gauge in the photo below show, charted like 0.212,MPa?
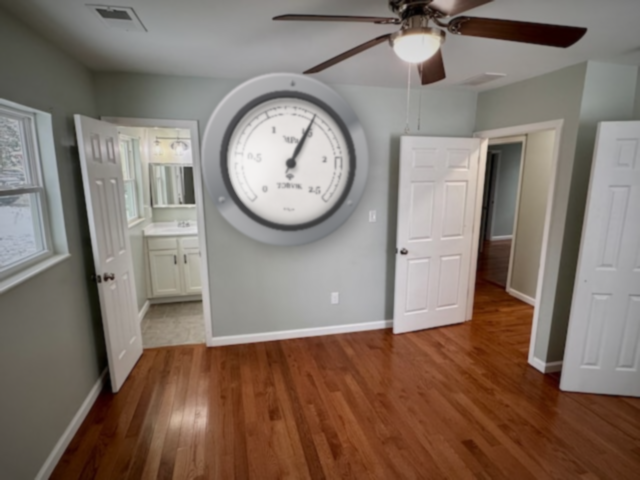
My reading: 1.5,MPa
